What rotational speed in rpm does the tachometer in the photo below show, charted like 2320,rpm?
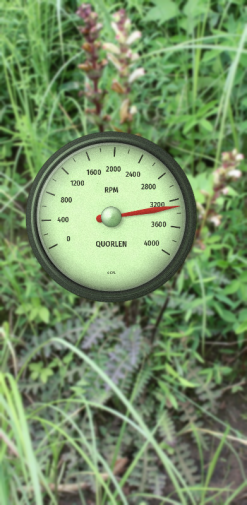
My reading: 3300,rpm
